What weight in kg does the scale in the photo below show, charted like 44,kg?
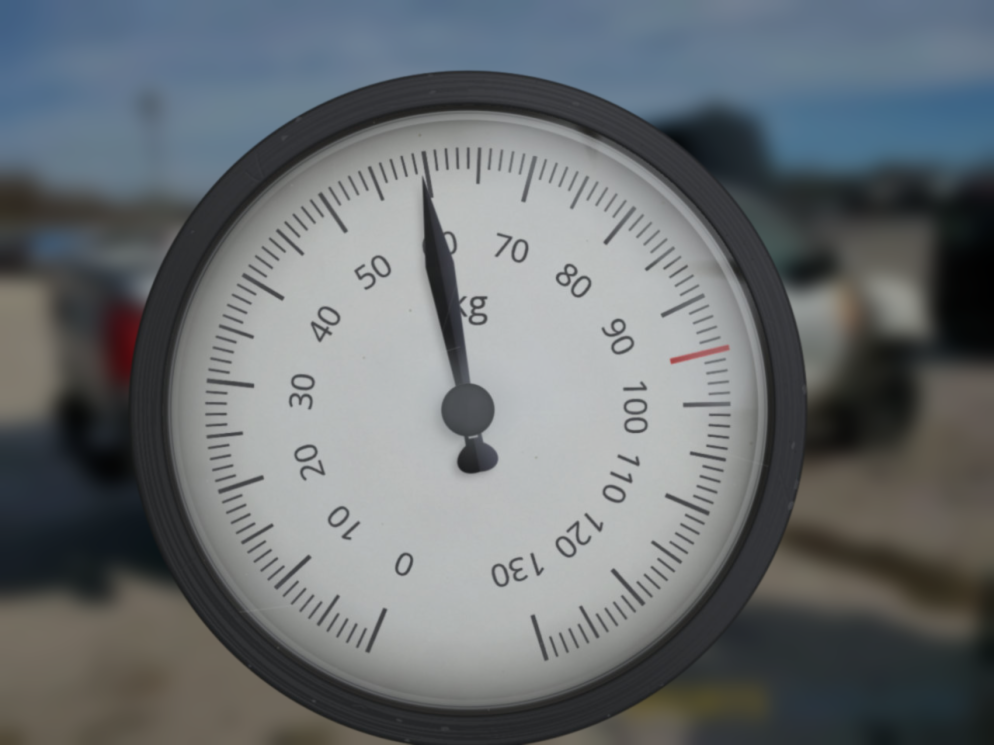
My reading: 59.5,kg
